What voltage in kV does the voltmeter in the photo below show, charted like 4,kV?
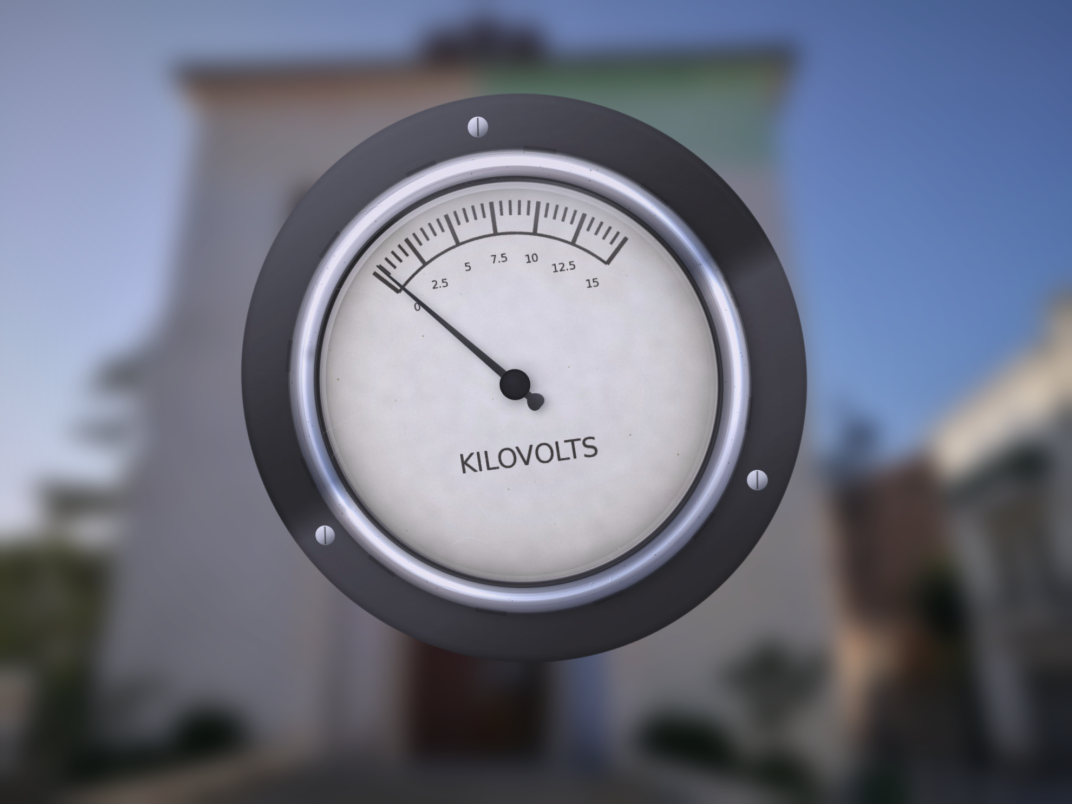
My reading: 0.5,kV
